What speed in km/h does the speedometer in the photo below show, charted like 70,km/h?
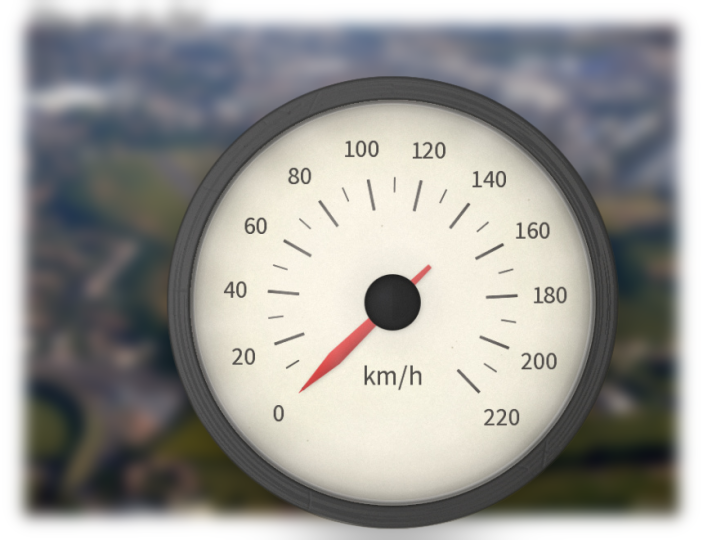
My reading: 0,km/h
